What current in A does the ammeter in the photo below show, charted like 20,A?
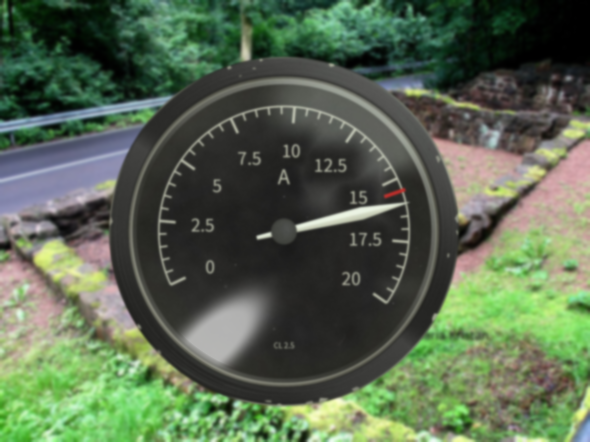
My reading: 16,A
